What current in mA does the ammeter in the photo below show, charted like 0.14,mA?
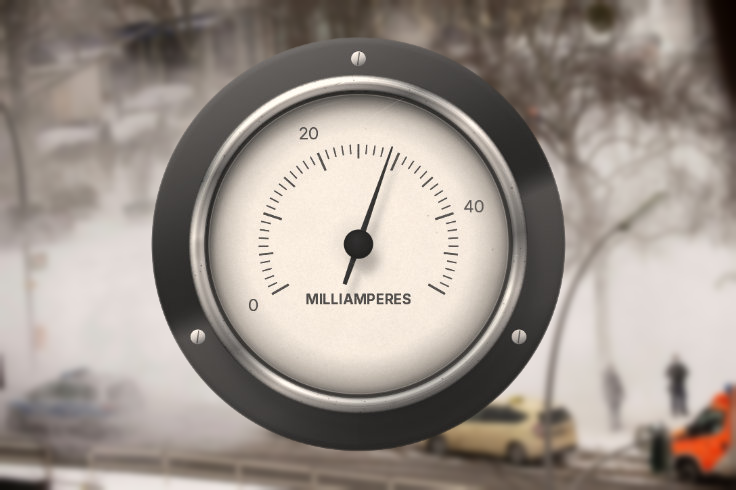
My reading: 29,mA
